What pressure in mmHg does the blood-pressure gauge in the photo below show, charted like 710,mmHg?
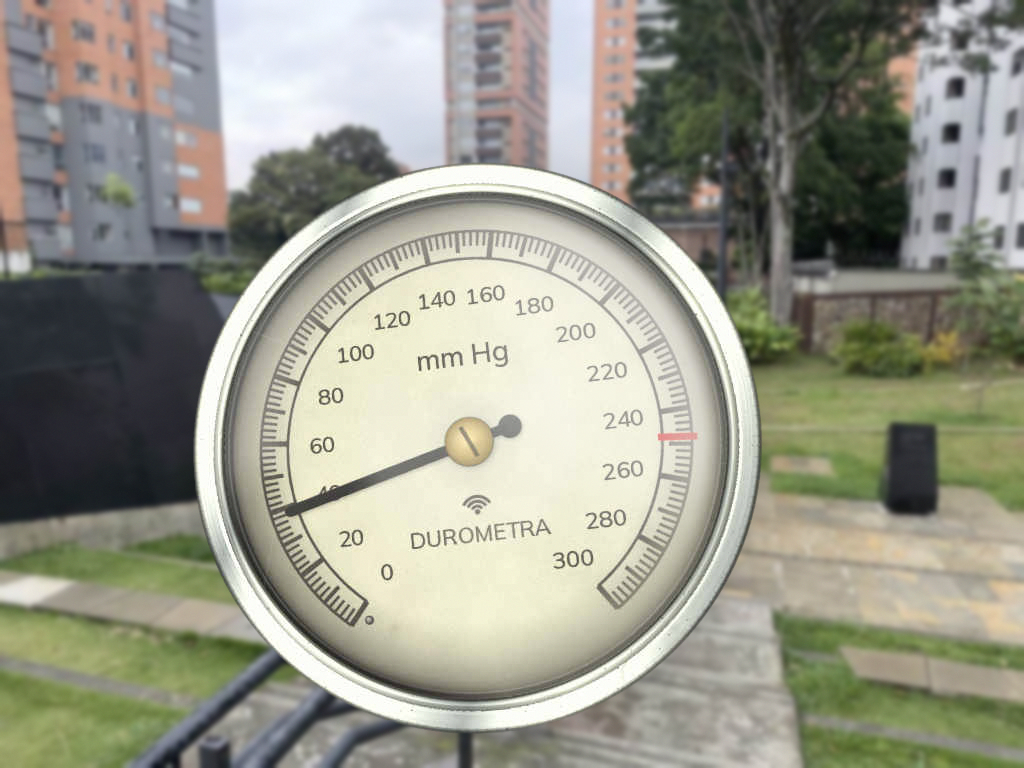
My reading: 38,mmHg
